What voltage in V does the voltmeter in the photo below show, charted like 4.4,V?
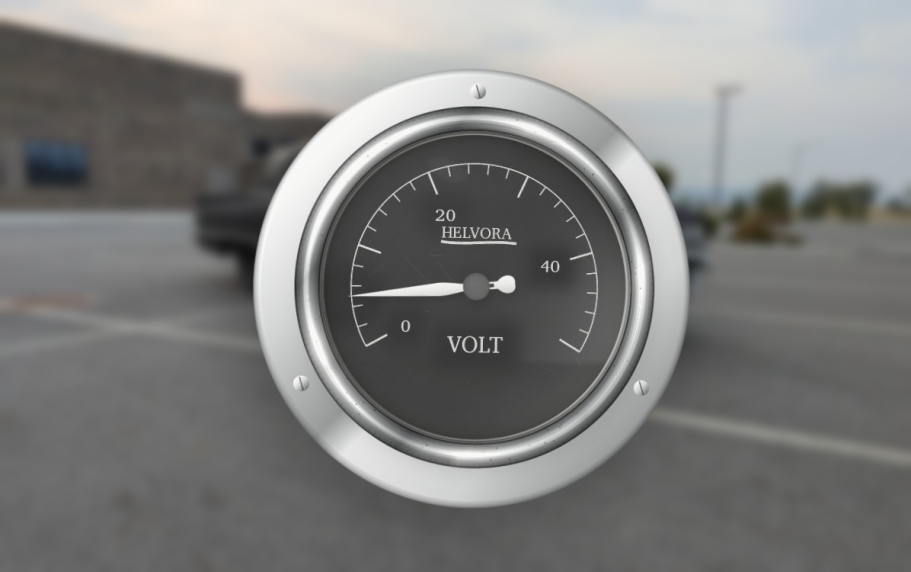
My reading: 5,V
